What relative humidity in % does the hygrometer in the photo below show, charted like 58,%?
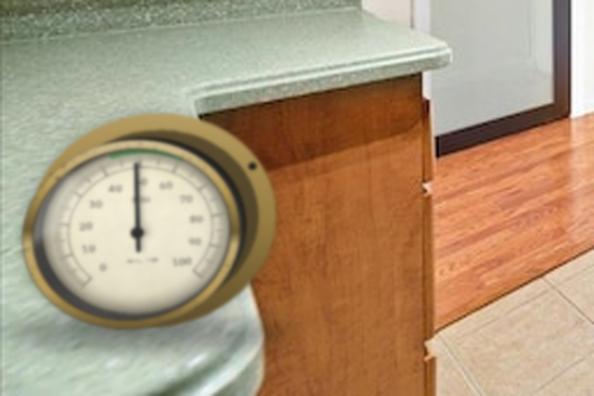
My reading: 50,%
